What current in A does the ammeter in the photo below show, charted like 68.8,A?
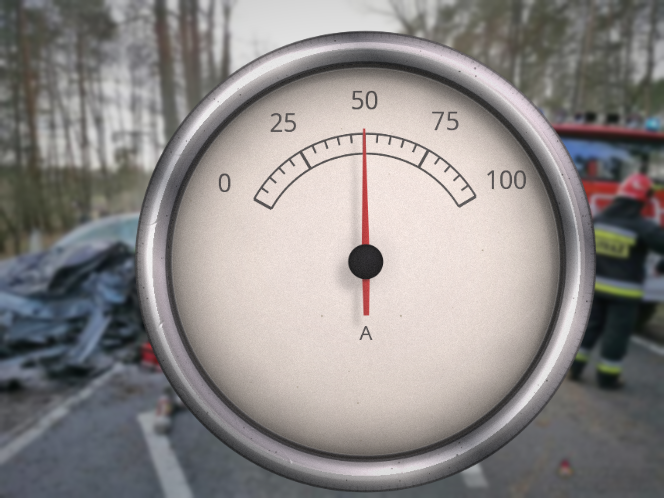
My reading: 50,A
